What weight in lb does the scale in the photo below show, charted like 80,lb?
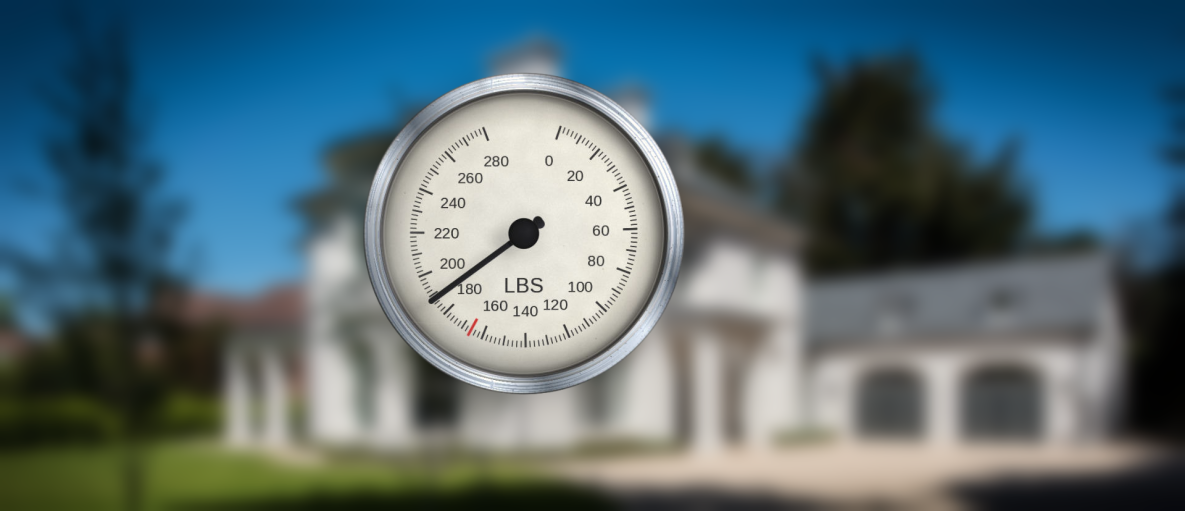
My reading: 188,lb
